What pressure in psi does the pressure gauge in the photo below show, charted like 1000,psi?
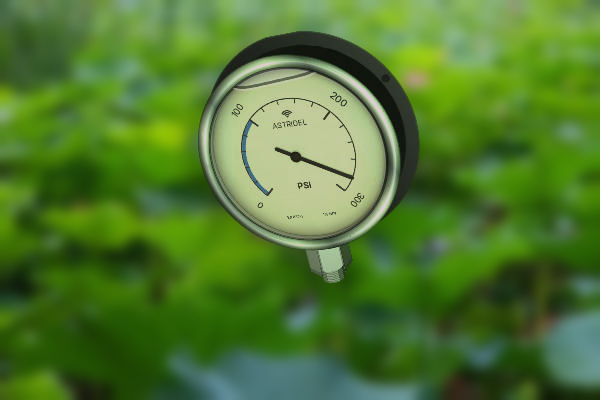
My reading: 280,psi
